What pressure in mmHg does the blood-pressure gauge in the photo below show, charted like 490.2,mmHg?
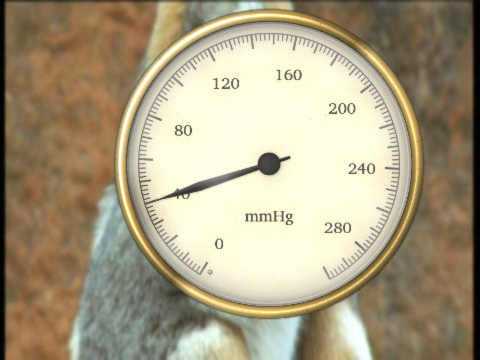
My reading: 40,mmHg
